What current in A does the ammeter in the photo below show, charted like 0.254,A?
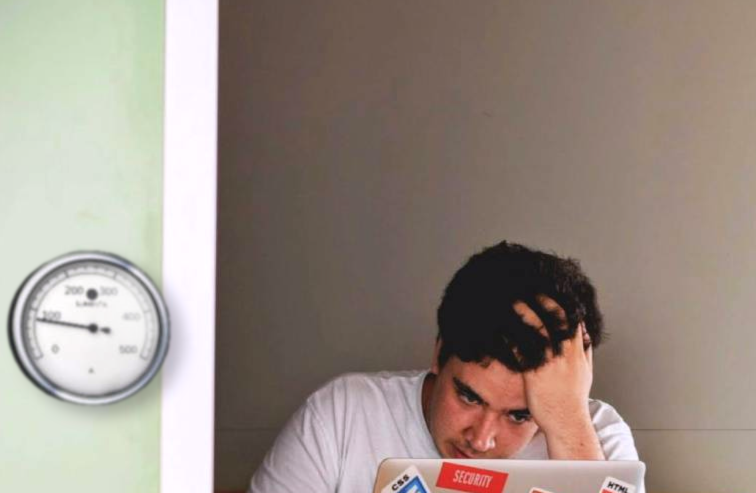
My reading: 80,A
